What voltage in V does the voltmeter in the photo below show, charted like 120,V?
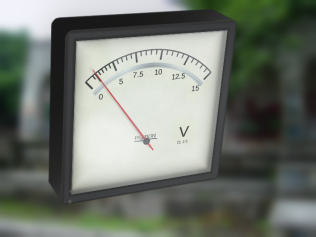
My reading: 2.5,V
